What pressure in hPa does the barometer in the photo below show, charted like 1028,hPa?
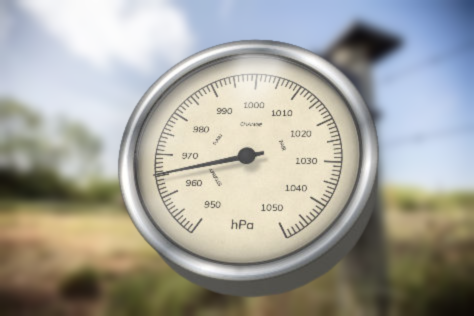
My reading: 965,hPa
